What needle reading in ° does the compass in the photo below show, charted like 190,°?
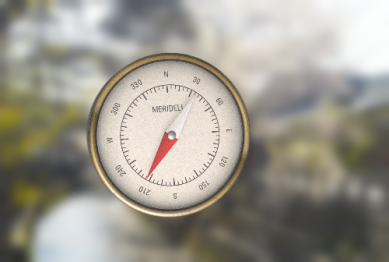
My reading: 215,°
